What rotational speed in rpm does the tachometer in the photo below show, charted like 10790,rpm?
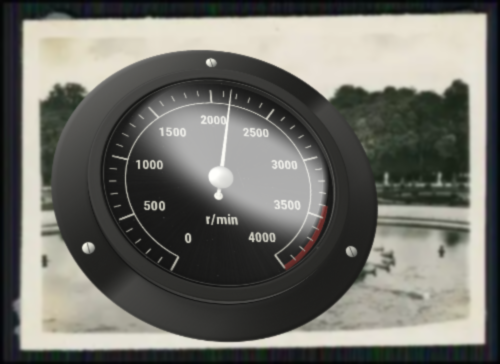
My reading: 2150,rpm
